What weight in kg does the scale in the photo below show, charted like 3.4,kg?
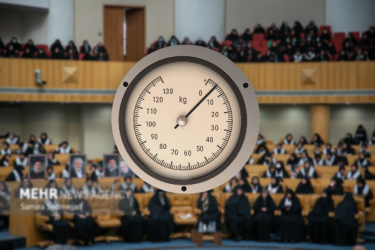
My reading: 5,kg
